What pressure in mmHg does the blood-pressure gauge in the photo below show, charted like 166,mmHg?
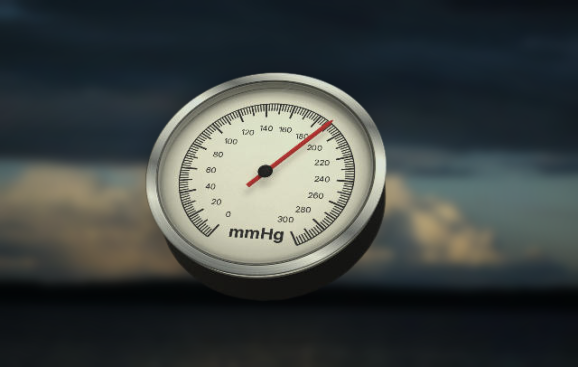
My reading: 190,mmHg
